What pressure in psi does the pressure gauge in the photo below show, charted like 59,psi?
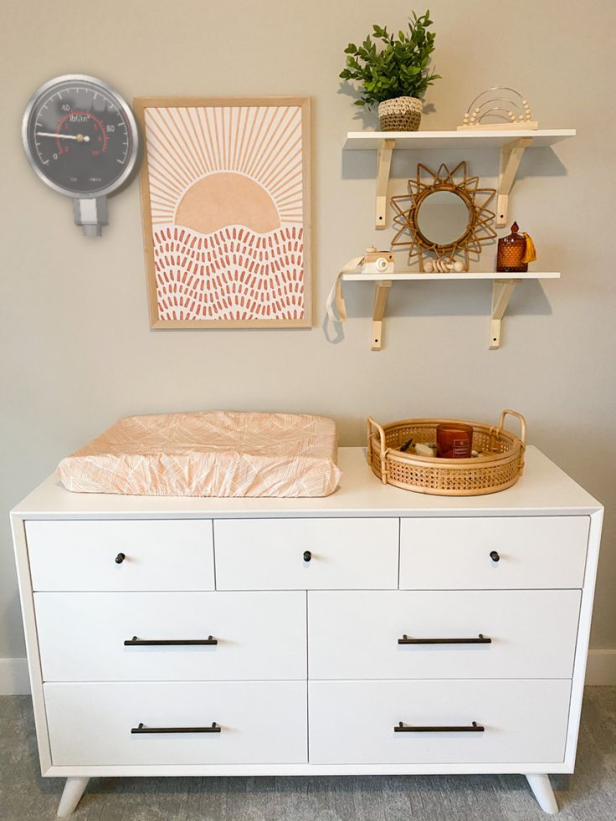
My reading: 15,psi
